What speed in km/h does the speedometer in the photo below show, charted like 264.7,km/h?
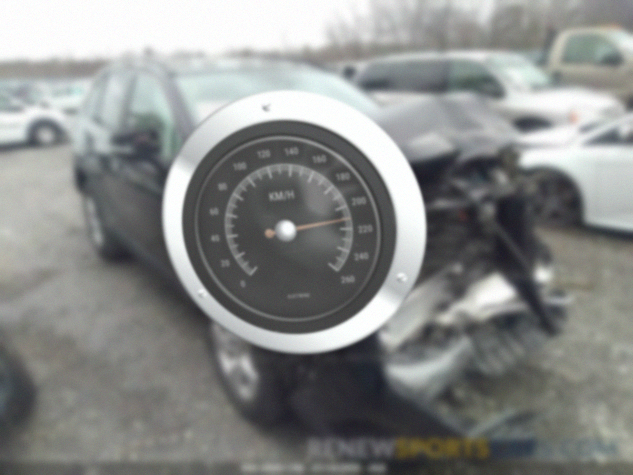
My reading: 210,km/h
